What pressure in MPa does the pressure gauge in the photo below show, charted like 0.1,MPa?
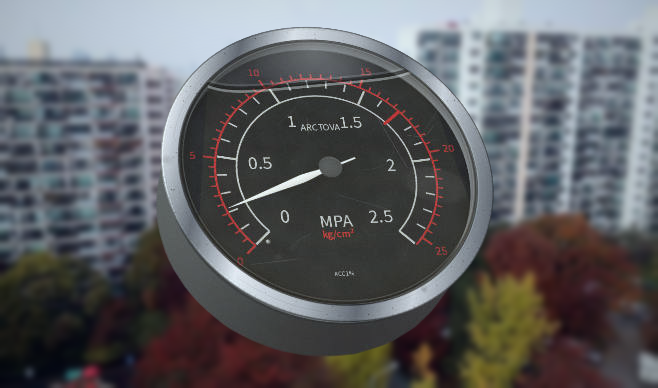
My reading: 0.2,MPa
